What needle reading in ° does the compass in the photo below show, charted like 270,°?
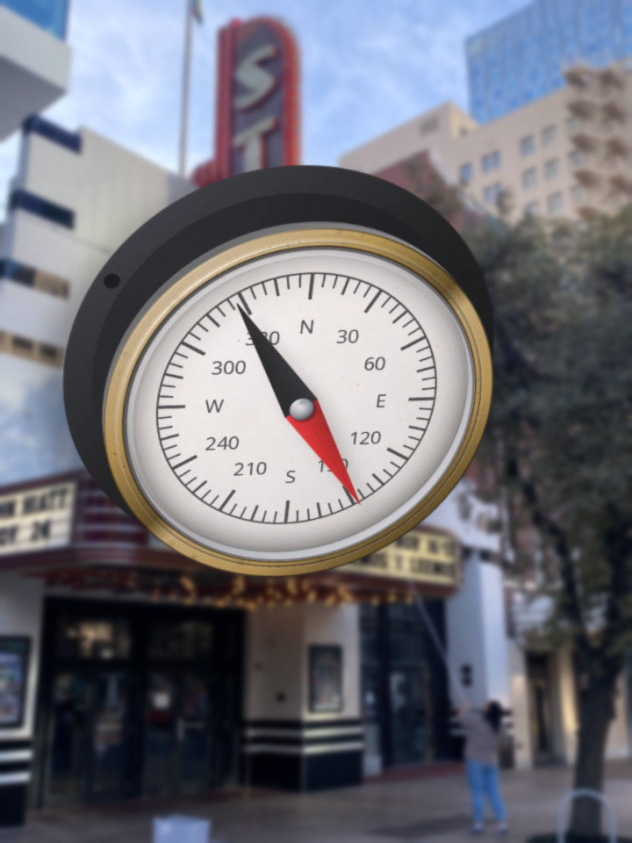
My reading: 147.5,°
